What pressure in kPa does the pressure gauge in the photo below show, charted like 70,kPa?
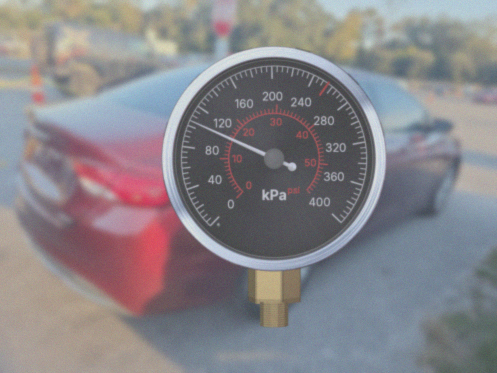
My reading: 105,kPa
